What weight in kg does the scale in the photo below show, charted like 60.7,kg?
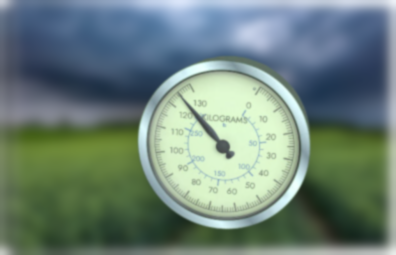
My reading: 125,kg
